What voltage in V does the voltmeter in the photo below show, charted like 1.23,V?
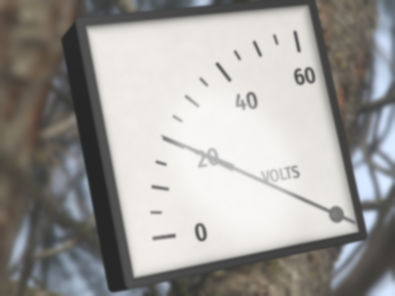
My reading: 20,V
